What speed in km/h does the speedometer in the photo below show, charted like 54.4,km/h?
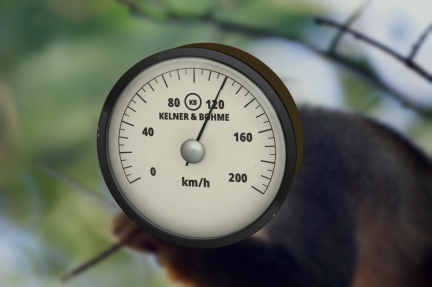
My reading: 120,km/h
